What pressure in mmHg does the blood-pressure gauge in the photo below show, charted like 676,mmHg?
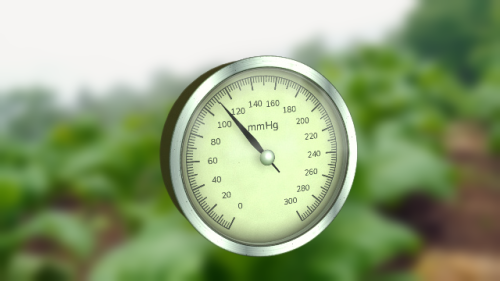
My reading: 110,mmHg
